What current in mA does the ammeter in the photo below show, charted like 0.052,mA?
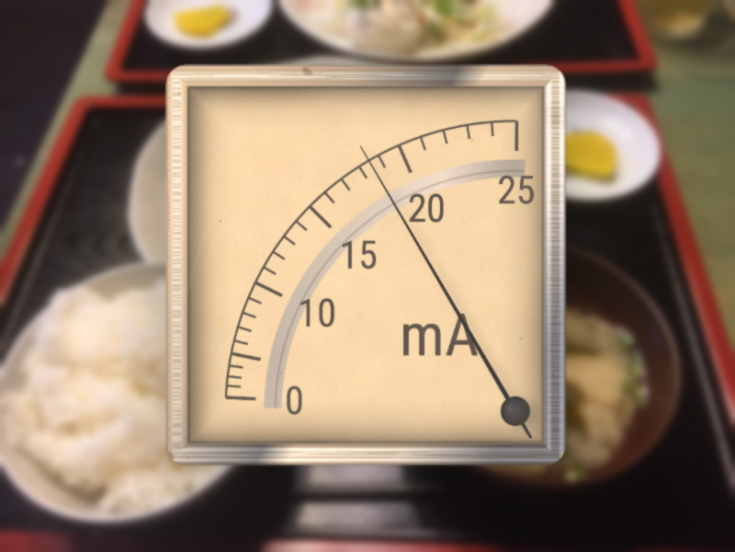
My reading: 18.5,mA
